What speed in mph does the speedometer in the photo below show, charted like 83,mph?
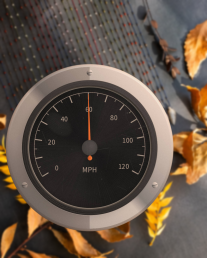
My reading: 60,mph
